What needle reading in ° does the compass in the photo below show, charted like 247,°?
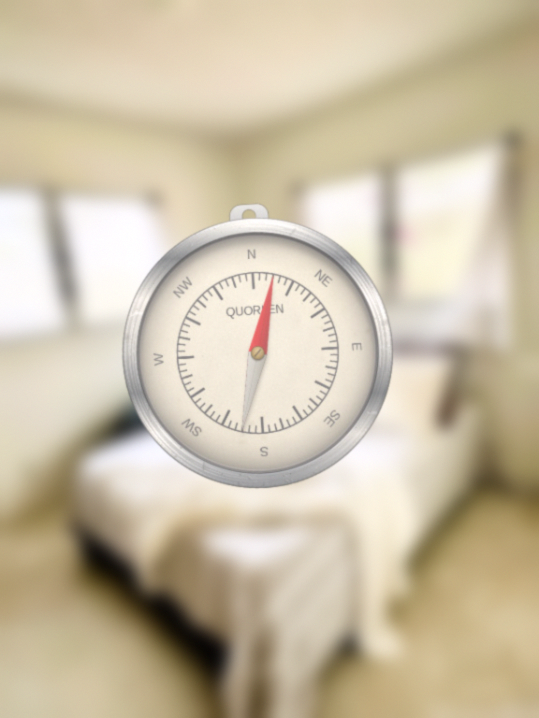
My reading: 15,°
